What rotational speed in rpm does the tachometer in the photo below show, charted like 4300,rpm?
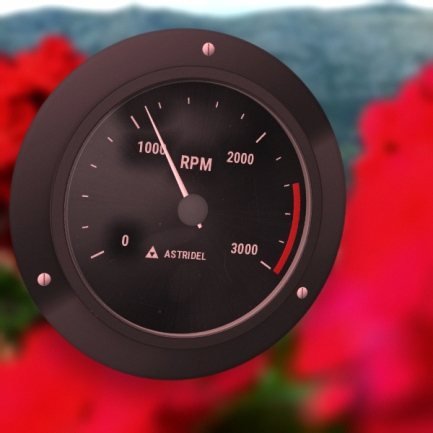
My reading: 1100,rpm
